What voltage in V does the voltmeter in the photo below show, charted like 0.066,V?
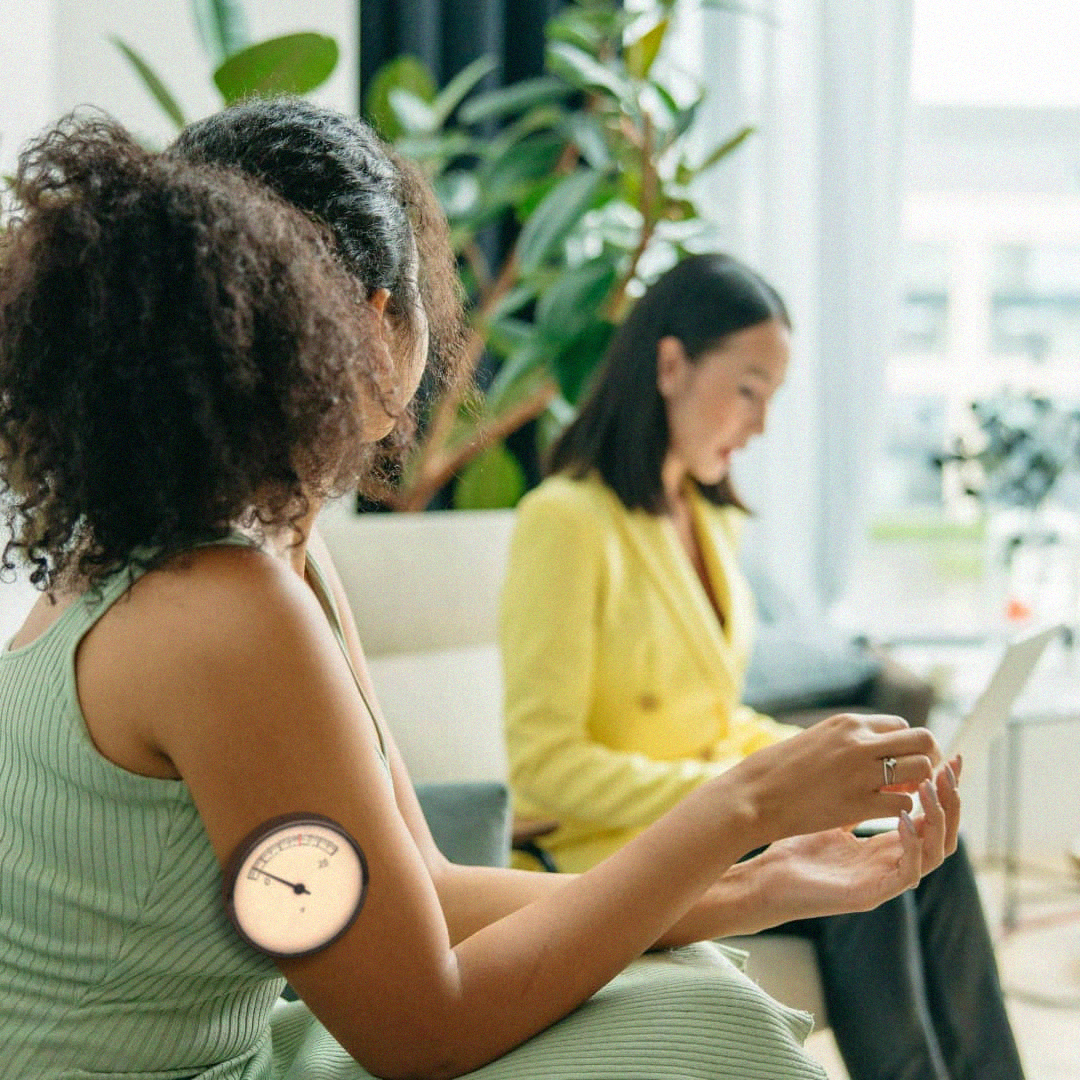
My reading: 2.5,V
